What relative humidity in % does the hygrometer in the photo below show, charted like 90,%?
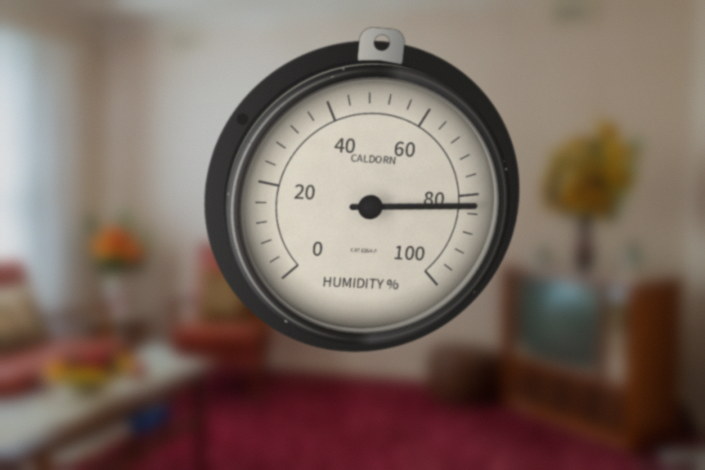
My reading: 82,%
